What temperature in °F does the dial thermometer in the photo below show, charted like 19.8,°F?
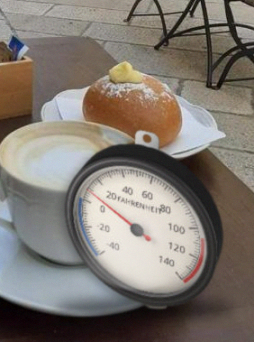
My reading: 10,°F
